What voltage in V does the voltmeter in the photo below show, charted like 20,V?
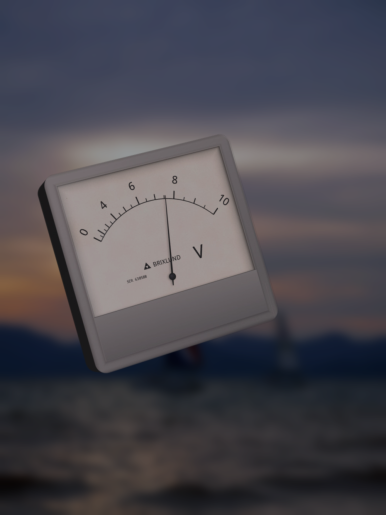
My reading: 7.5,V
